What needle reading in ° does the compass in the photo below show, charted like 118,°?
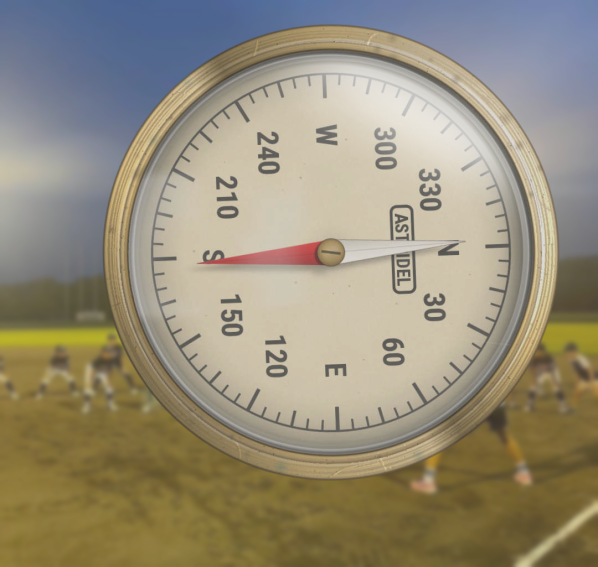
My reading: 177.5,°
